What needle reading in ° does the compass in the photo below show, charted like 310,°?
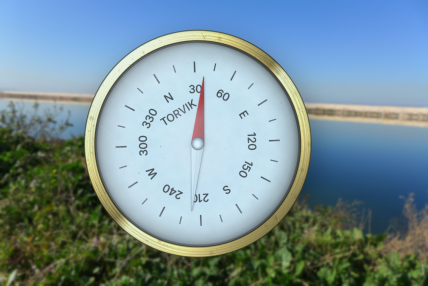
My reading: 37.5,°
